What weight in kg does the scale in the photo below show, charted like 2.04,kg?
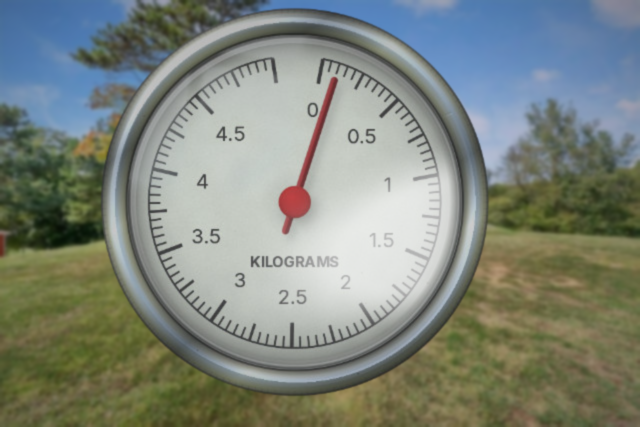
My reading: 0.1,kg
